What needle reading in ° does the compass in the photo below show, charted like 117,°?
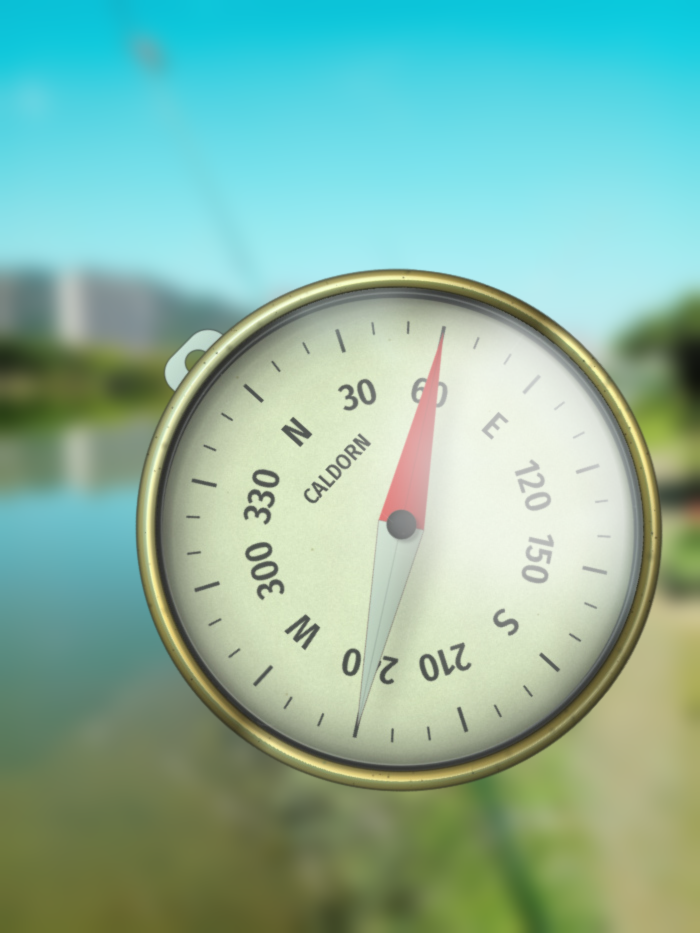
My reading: 60,°
